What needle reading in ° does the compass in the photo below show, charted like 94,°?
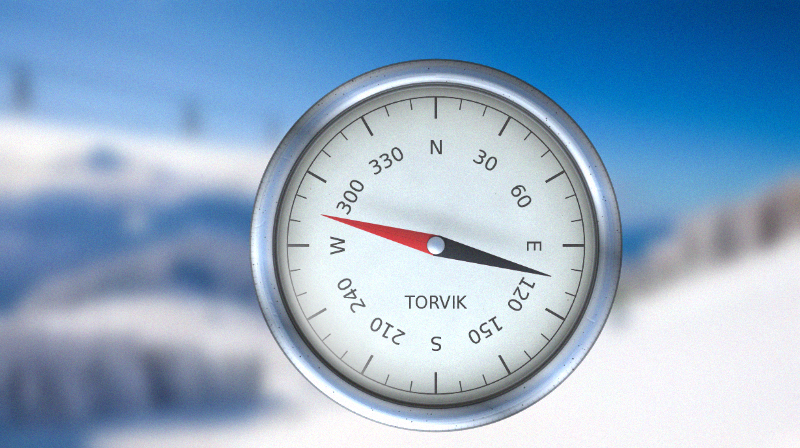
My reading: 285,°
